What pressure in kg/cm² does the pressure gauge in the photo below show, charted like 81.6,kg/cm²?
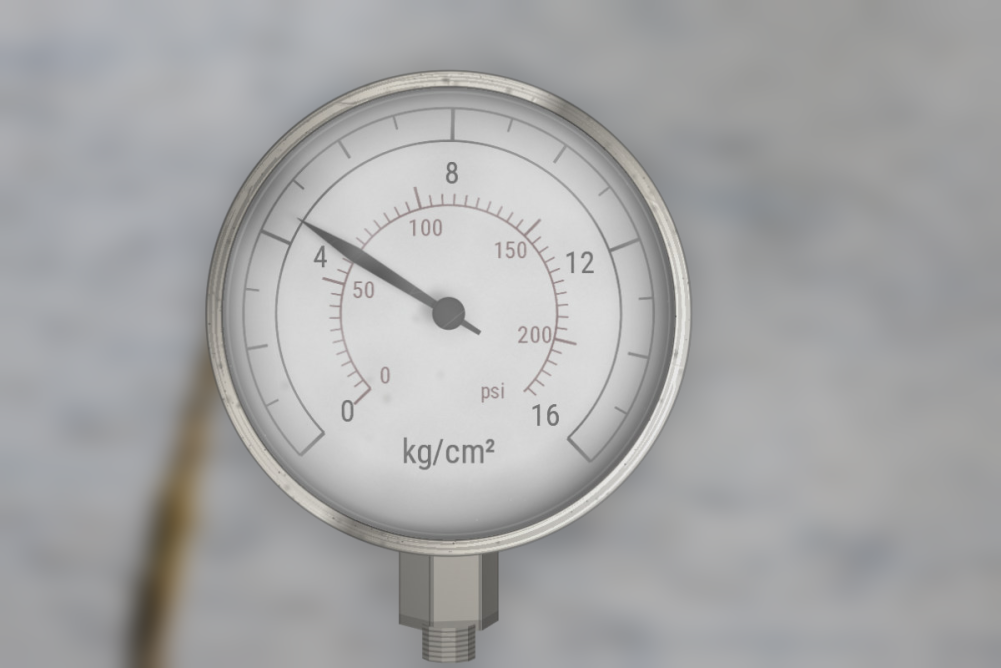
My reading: 4.5,kg/cm²
